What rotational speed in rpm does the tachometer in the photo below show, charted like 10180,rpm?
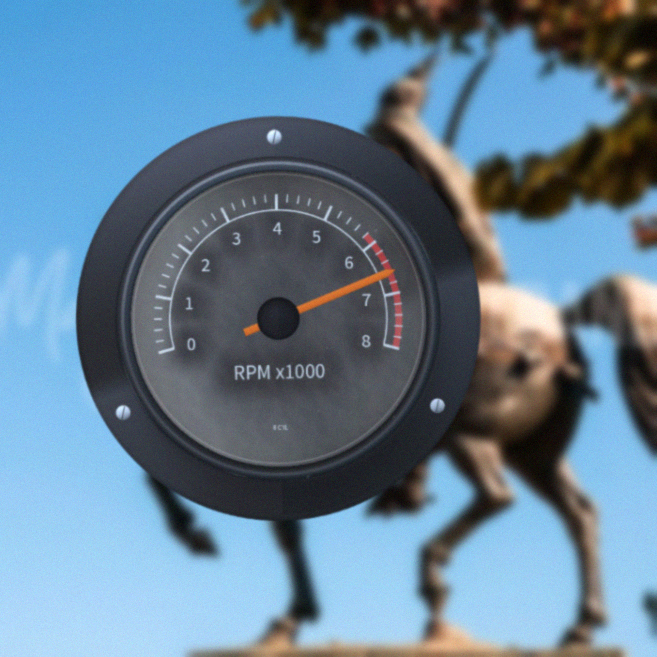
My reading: 6600,rpm
